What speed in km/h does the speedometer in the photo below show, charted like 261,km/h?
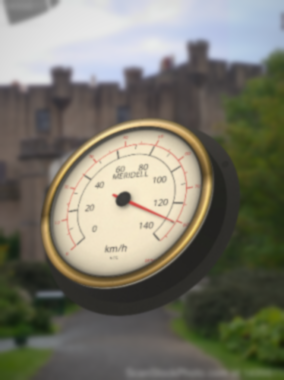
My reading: 130,km/h
